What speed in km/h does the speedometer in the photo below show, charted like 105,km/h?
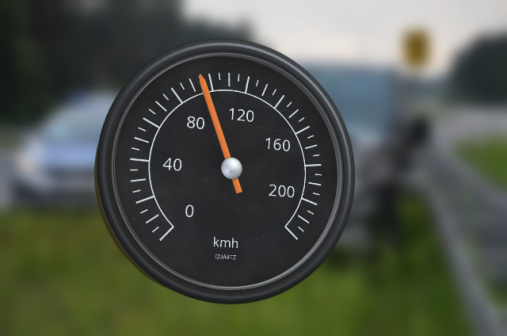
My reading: 95,km/h
